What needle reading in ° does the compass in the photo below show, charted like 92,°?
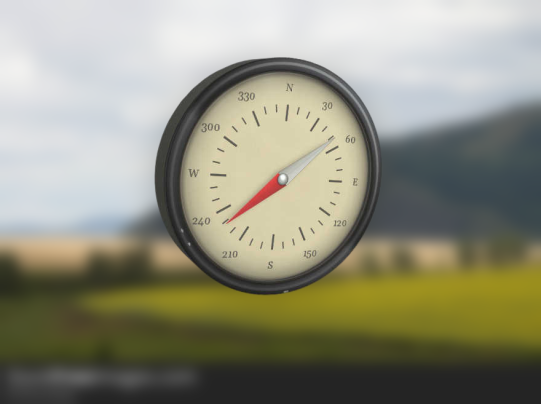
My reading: 230,°
